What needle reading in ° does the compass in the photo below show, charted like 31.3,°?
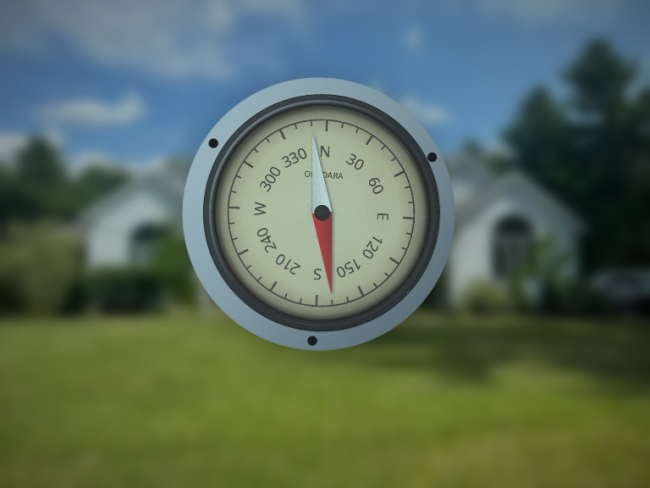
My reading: 170,°
